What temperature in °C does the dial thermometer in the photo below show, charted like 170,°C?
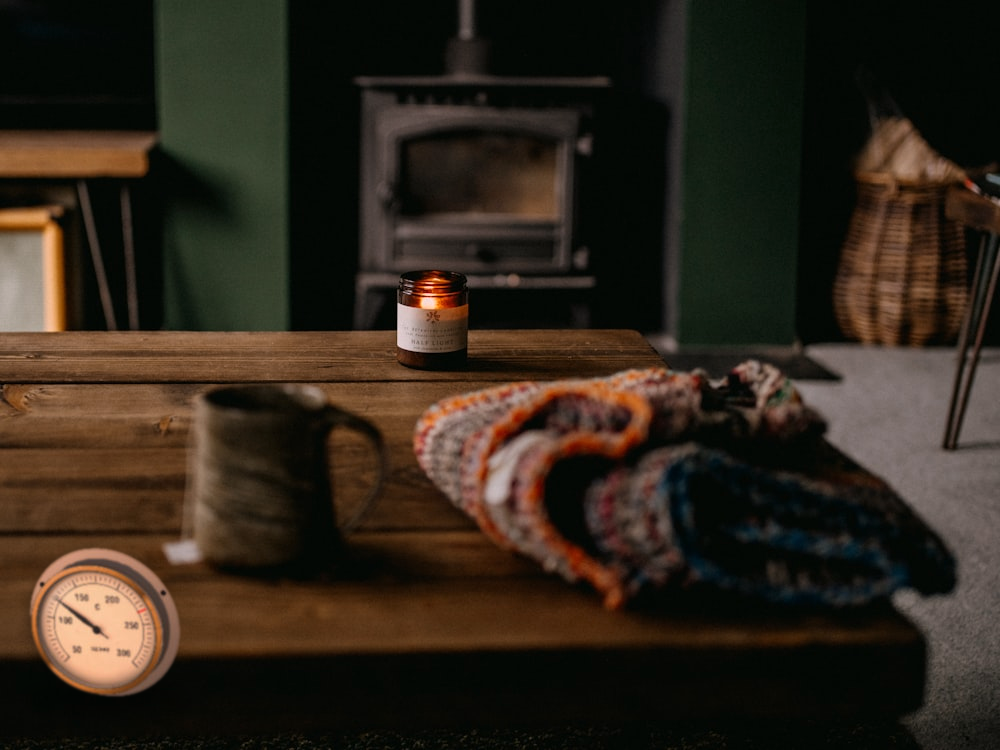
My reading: 125,°C
